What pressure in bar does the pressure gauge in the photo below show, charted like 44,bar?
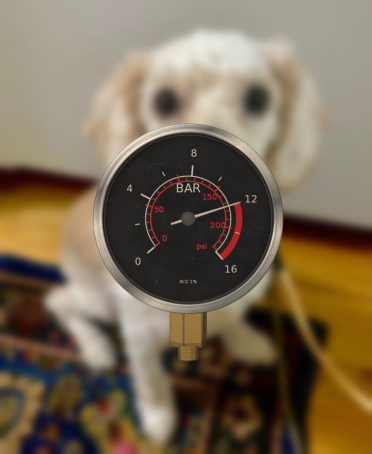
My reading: 12,bar
